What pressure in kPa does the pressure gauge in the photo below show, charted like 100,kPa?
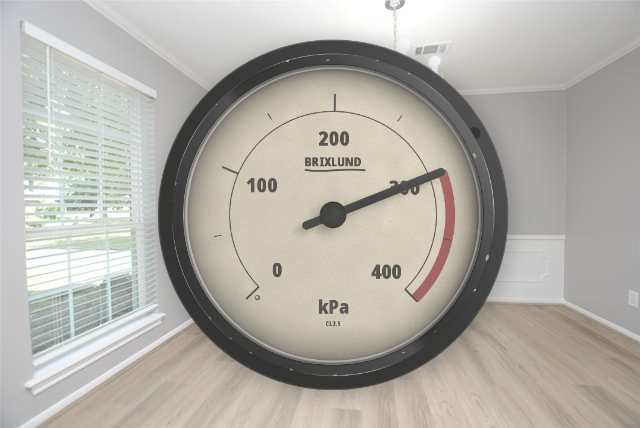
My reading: 300,kPa
